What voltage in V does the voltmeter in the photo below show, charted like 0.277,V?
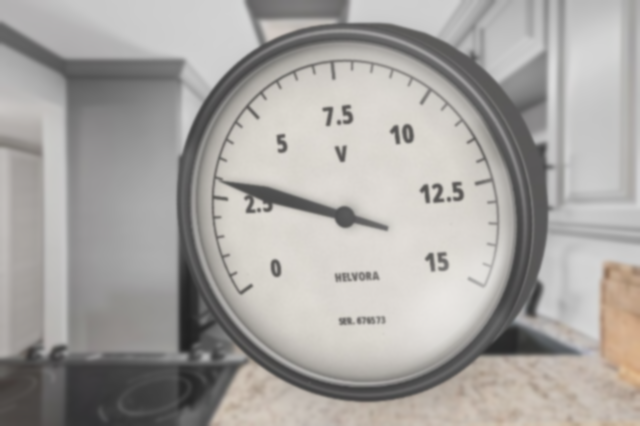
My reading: 3,V
